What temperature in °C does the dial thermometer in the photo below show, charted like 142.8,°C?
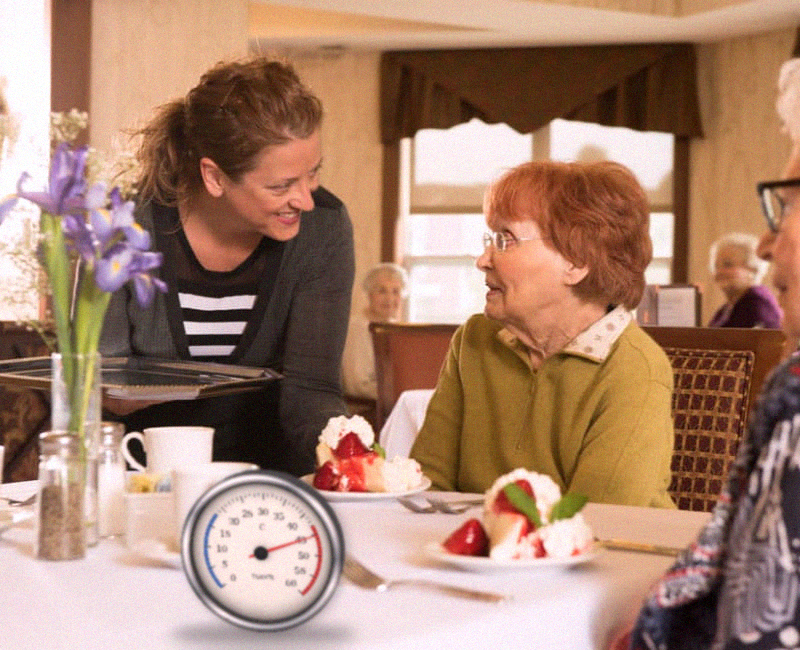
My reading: 45,°C
